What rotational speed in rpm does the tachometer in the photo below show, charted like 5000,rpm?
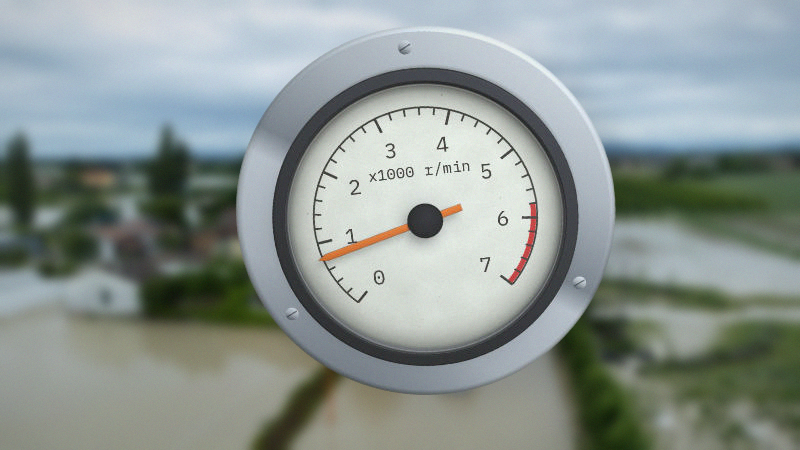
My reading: 800,rpm
